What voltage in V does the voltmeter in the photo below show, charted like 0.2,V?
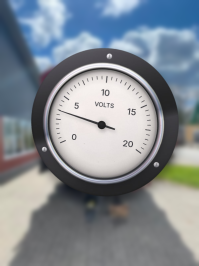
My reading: 3.5,V
